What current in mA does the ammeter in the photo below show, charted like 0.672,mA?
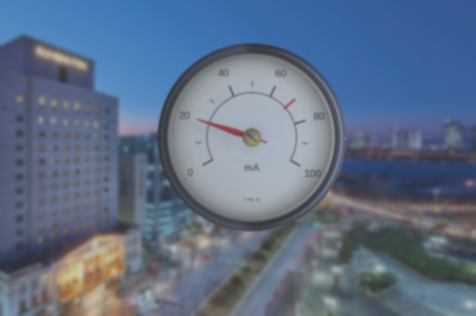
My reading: 20,mA
